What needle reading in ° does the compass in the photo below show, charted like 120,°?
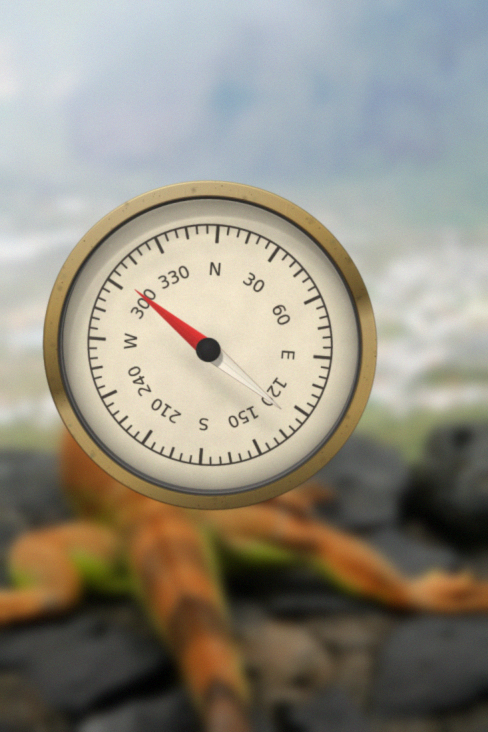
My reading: 305,°
